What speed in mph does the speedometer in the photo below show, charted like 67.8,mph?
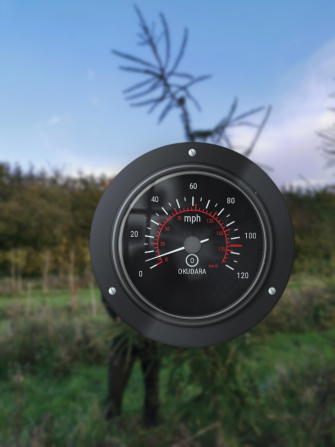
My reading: 5,mph
